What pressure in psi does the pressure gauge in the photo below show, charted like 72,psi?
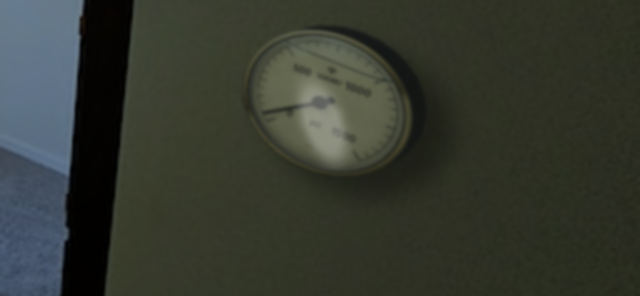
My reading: 50,psi
